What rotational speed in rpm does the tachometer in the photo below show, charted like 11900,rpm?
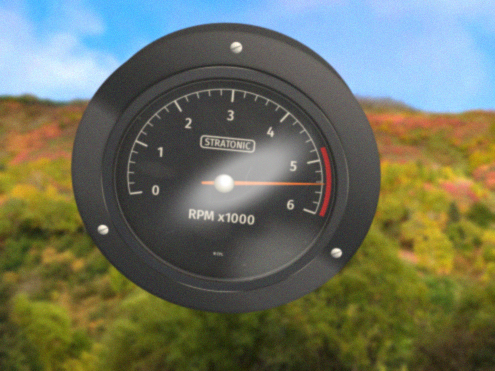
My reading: 5400,rpm
